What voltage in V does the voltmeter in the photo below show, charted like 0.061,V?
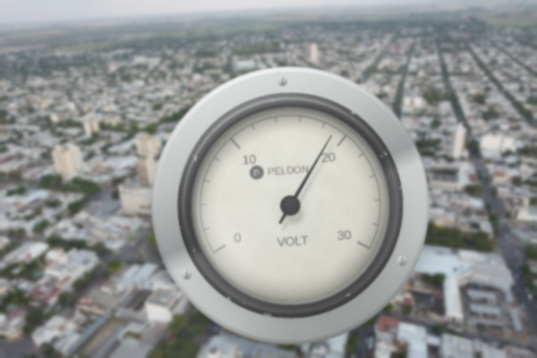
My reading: 19,V
